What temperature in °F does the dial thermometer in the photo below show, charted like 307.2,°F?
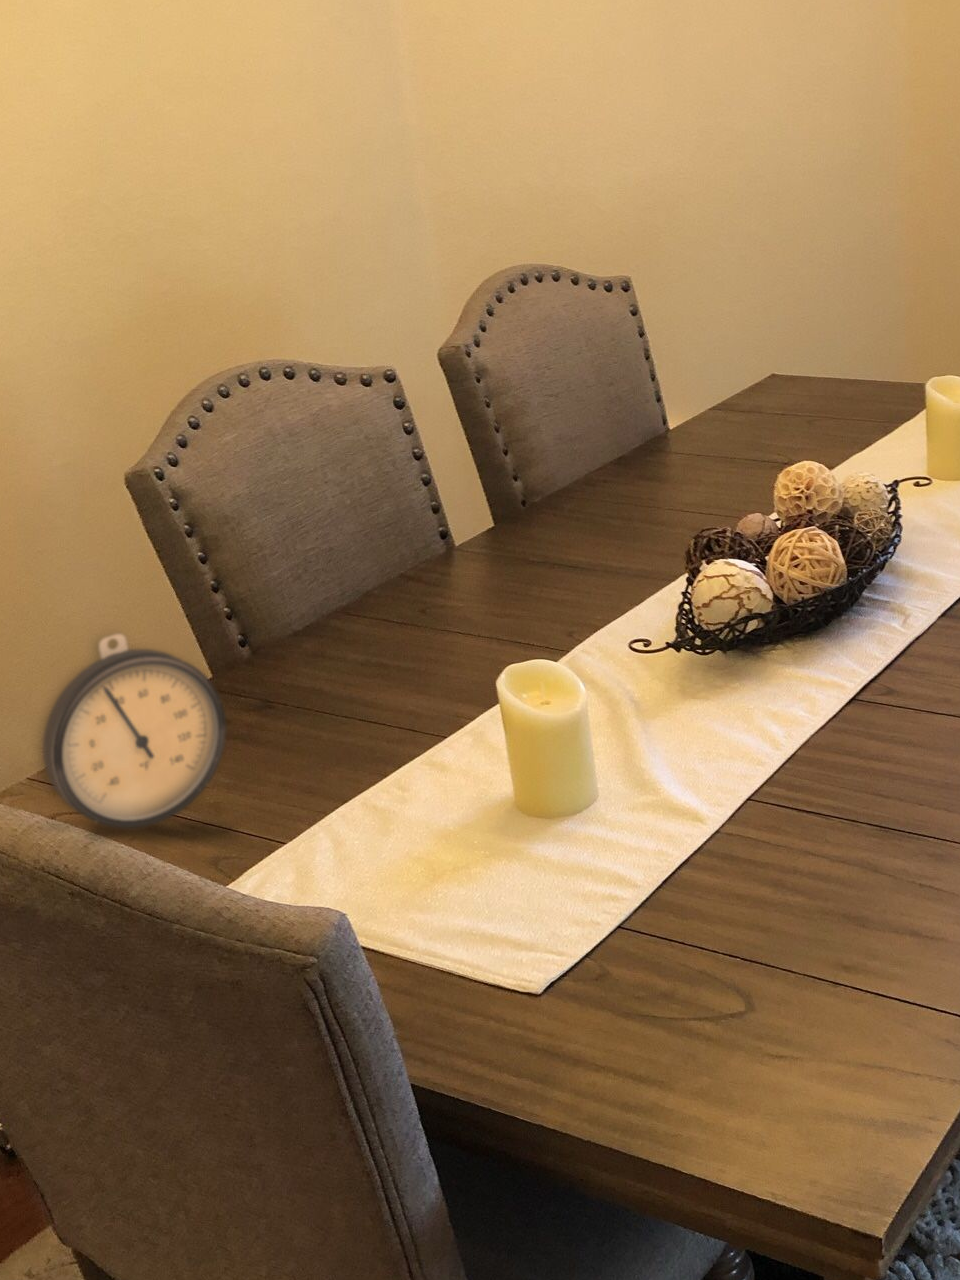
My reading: 36,°F
